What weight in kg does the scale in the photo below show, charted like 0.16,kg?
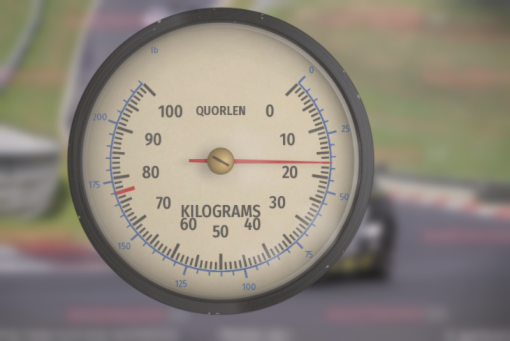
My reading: 17,kg
